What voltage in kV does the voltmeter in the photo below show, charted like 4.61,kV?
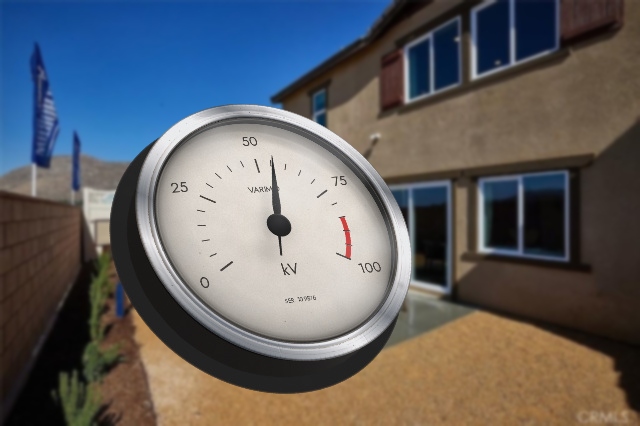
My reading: 55,kV
